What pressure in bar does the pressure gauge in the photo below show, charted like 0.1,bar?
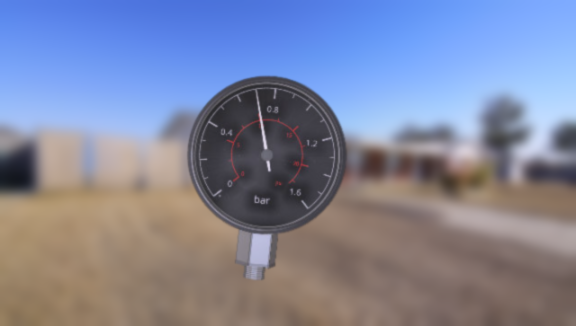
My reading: 0.7,bar
